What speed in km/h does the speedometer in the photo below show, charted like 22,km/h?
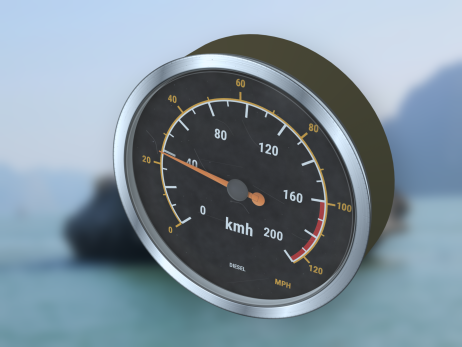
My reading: 40,km/h
